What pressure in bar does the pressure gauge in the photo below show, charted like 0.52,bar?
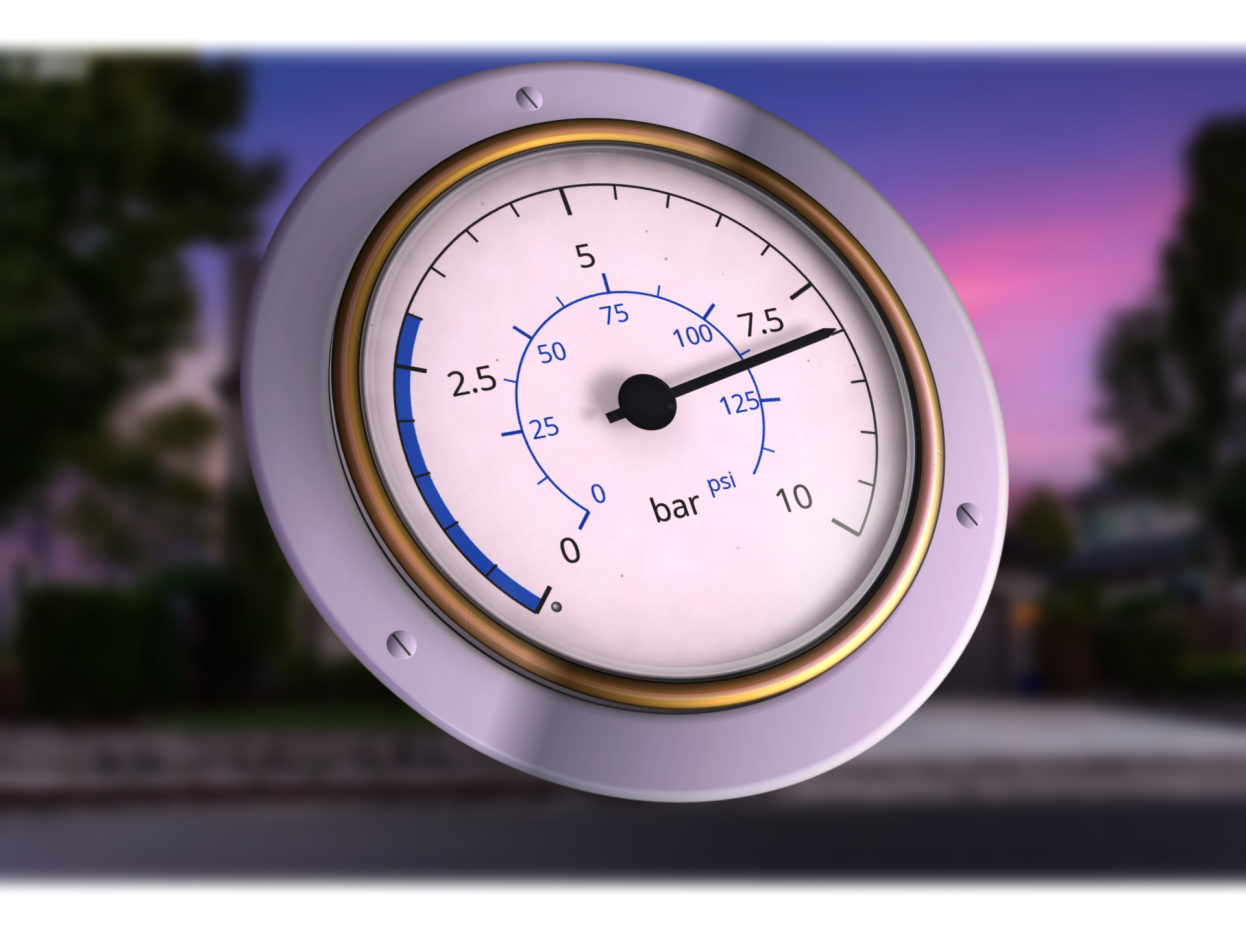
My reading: 8,bar
